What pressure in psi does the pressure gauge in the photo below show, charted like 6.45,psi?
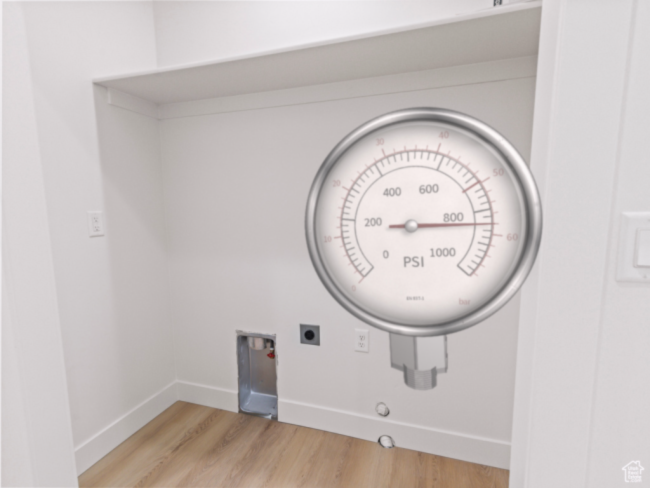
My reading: 840,psi
